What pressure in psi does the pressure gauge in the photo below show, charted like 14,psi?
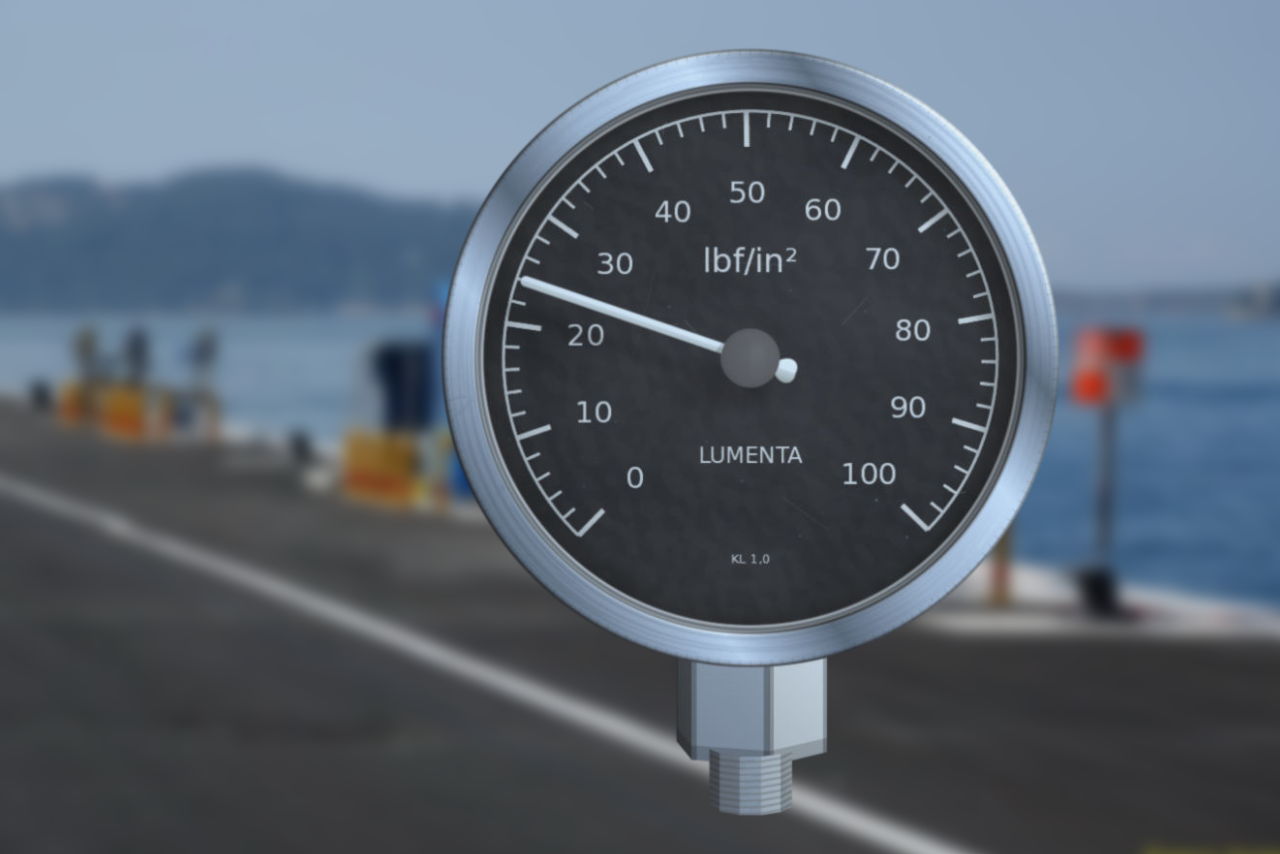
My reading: 24,psi
